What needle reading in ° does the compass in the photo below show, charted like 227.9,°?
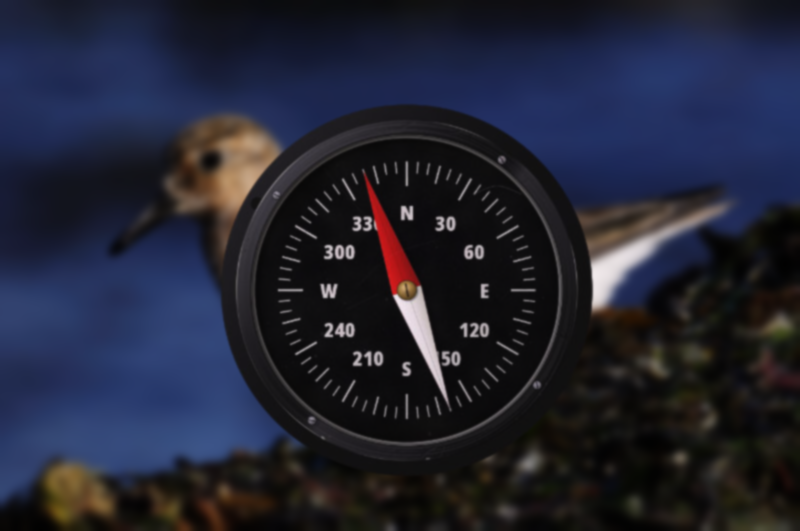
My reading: 340,°
